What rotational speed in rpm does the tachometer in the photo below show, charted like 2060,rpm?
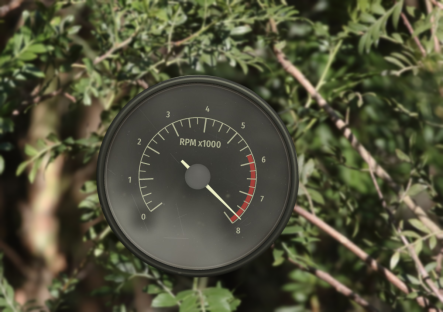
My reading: 7750,rpm
